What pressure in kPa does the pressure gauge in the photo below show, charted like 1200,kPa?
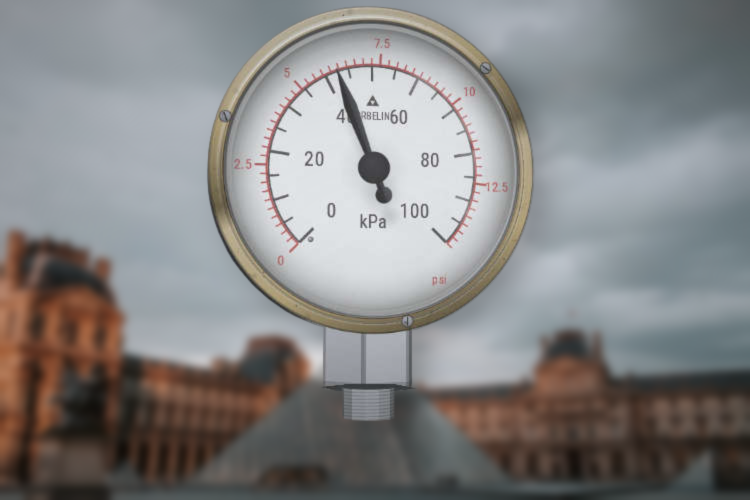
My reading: 42.5,kPa
